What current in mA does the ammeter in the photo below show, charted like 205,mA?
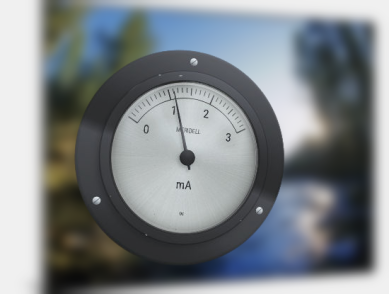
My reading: 1.1,mA
